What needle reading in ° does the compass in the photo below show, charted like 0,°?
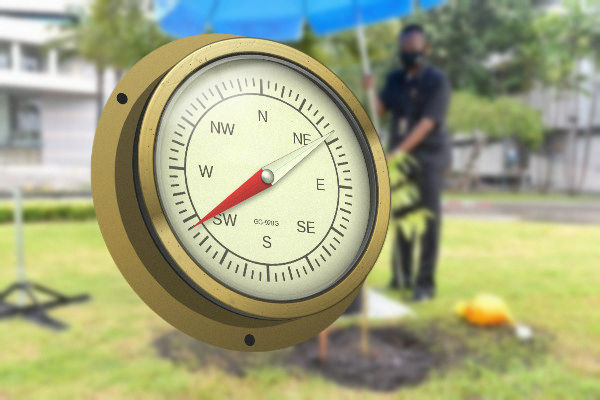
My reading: 235,°
